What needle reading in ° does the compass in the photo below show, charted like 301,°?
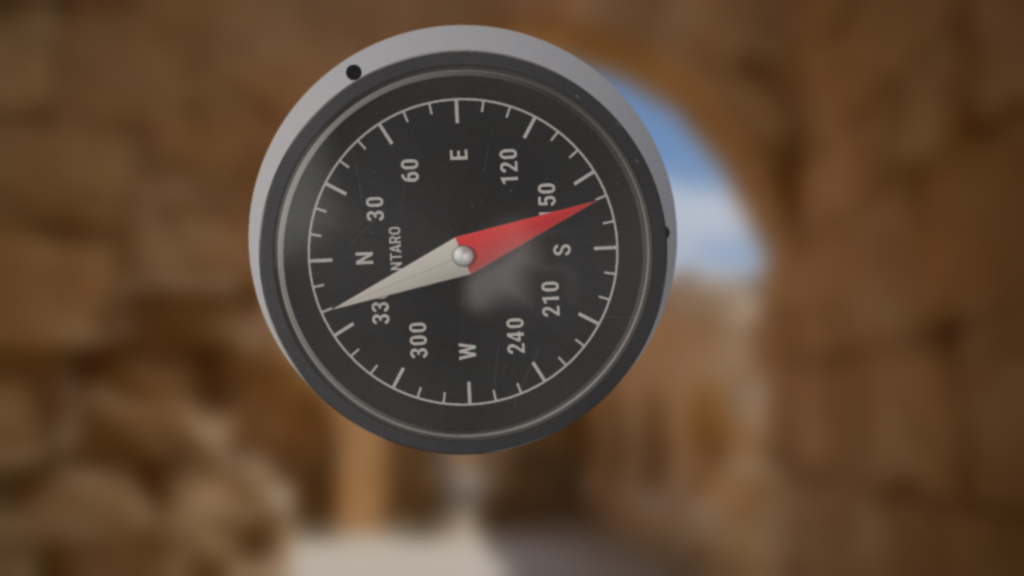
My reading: 160,°
